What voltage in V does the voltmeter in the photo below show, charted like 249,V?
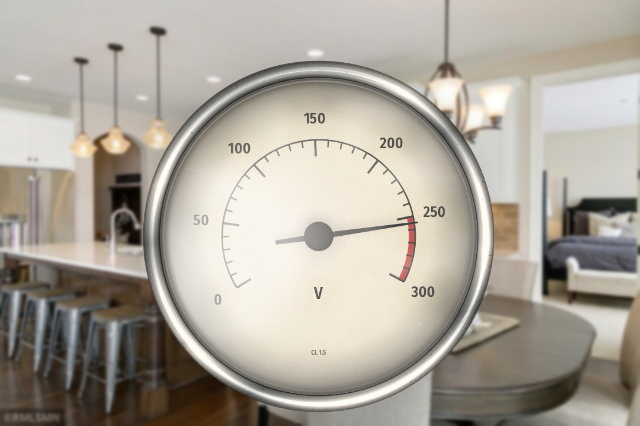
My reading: 255,V
